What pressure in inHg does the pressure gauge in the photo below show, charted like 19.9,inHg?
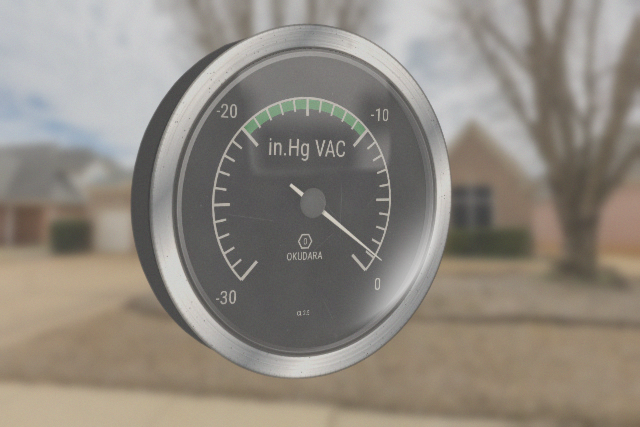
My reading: -1,inHg
